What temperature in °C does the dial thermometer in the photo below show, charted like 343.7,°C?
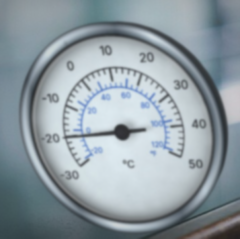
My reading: -20,°C
